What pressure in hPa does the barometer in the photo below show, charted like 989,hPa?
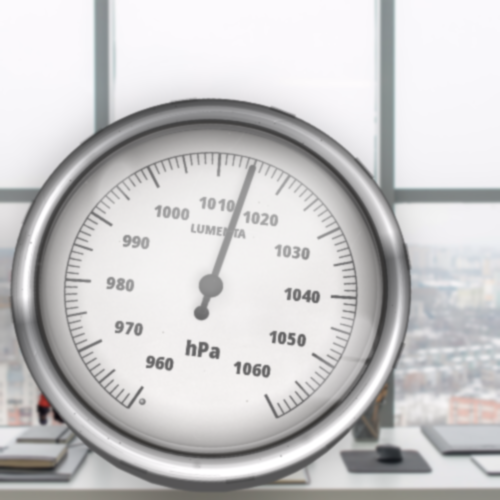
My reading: 1015,hPa
